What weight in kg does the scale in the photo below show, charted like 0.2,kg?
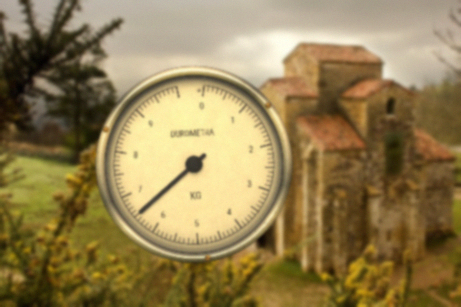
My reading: 6.5,kg
